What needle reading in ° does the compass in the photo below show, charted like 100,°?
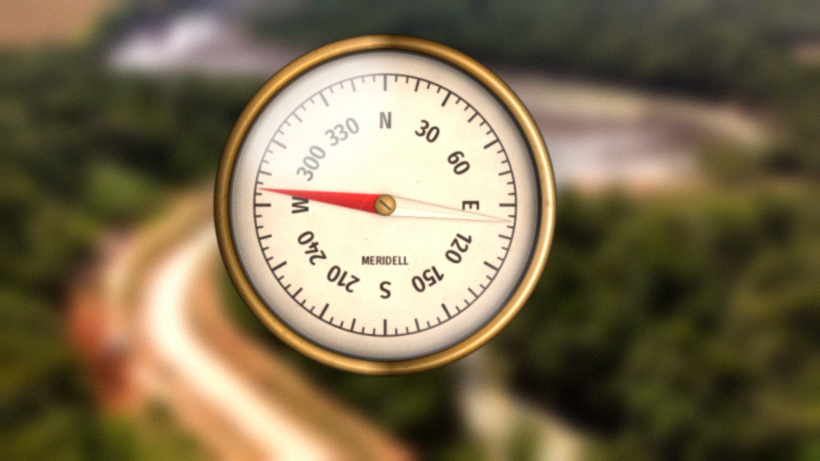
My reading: 277.5,°
